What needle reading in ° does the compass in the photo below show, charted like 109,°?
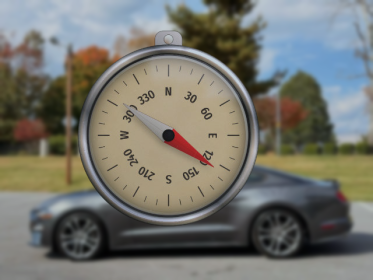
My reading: 125,°
